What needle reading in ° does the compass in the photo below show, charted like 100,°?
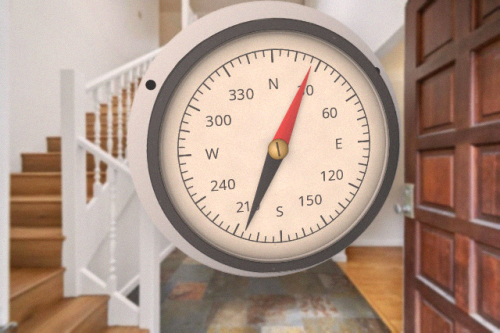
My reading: 25,°
